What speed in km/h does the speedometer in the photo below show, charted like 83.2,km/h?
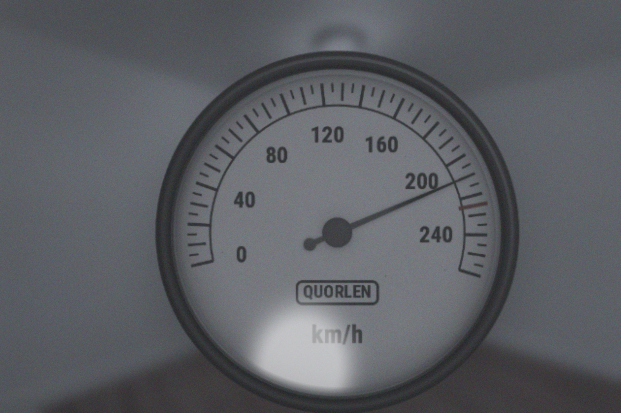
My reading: 210,km/h
